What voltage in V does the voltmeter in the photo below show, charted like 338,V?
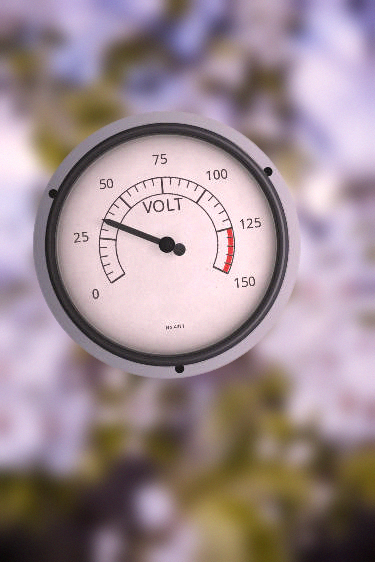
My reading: 35,V
